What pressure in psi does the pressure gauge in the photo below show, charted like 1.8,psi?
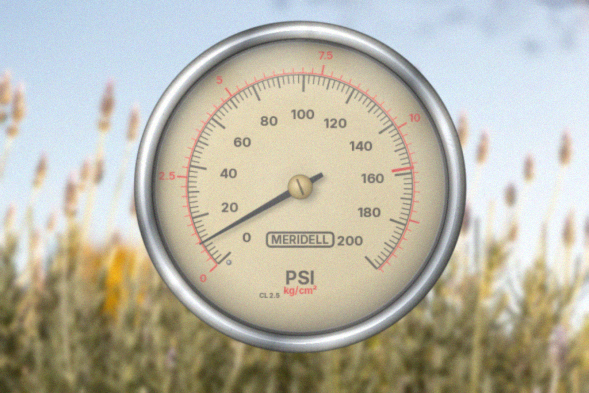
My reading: 10,psi
